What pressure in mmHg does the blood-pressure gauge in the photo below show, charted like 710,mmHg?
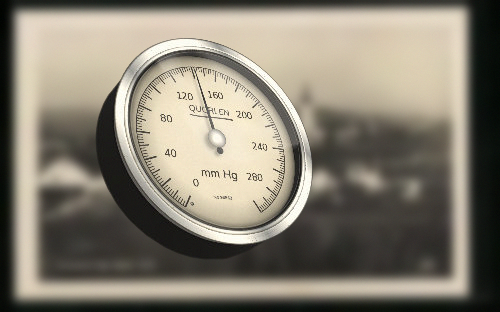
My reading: 140,mmHg
